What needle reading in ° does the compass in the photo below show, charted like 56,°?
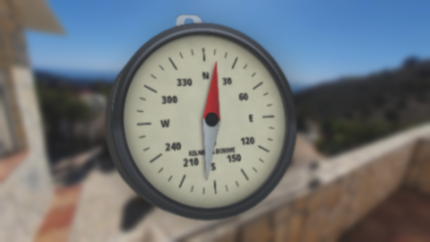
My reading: 10,°
